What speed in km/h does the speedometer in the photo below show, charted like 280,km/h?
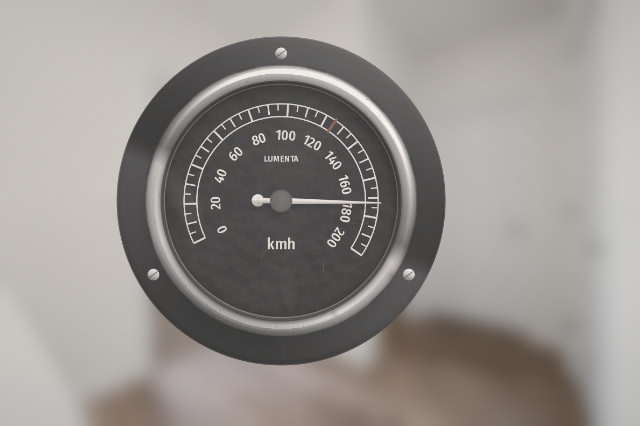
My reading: 172.5,km/h
